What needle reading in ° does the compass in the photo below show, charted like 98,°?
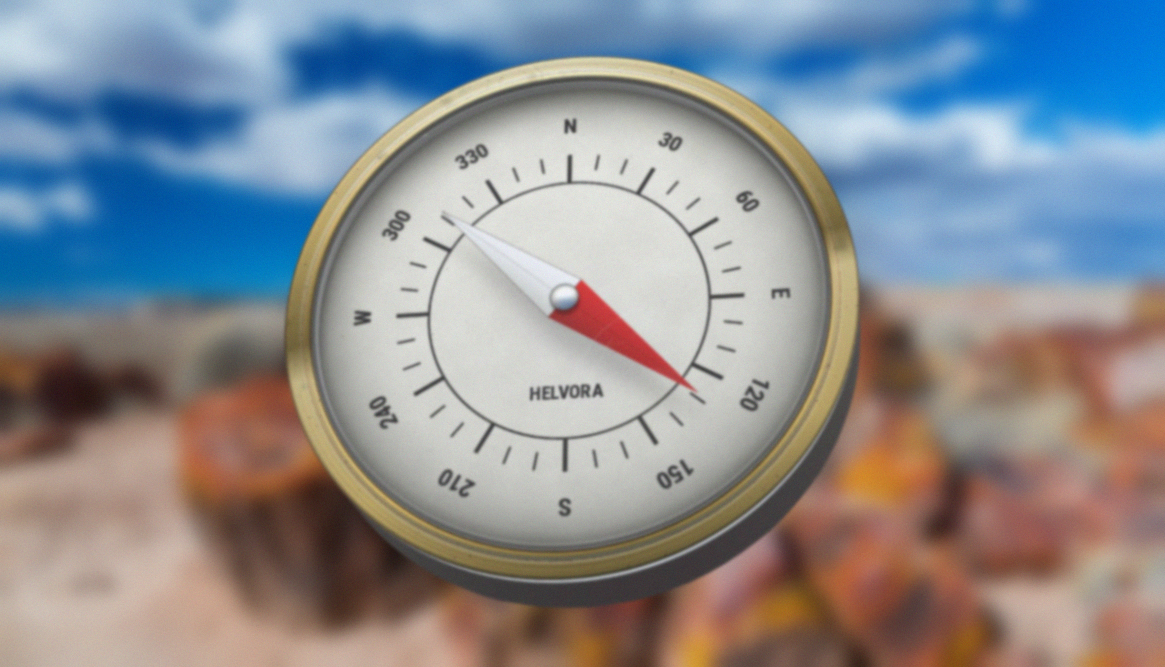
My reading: 130,°
